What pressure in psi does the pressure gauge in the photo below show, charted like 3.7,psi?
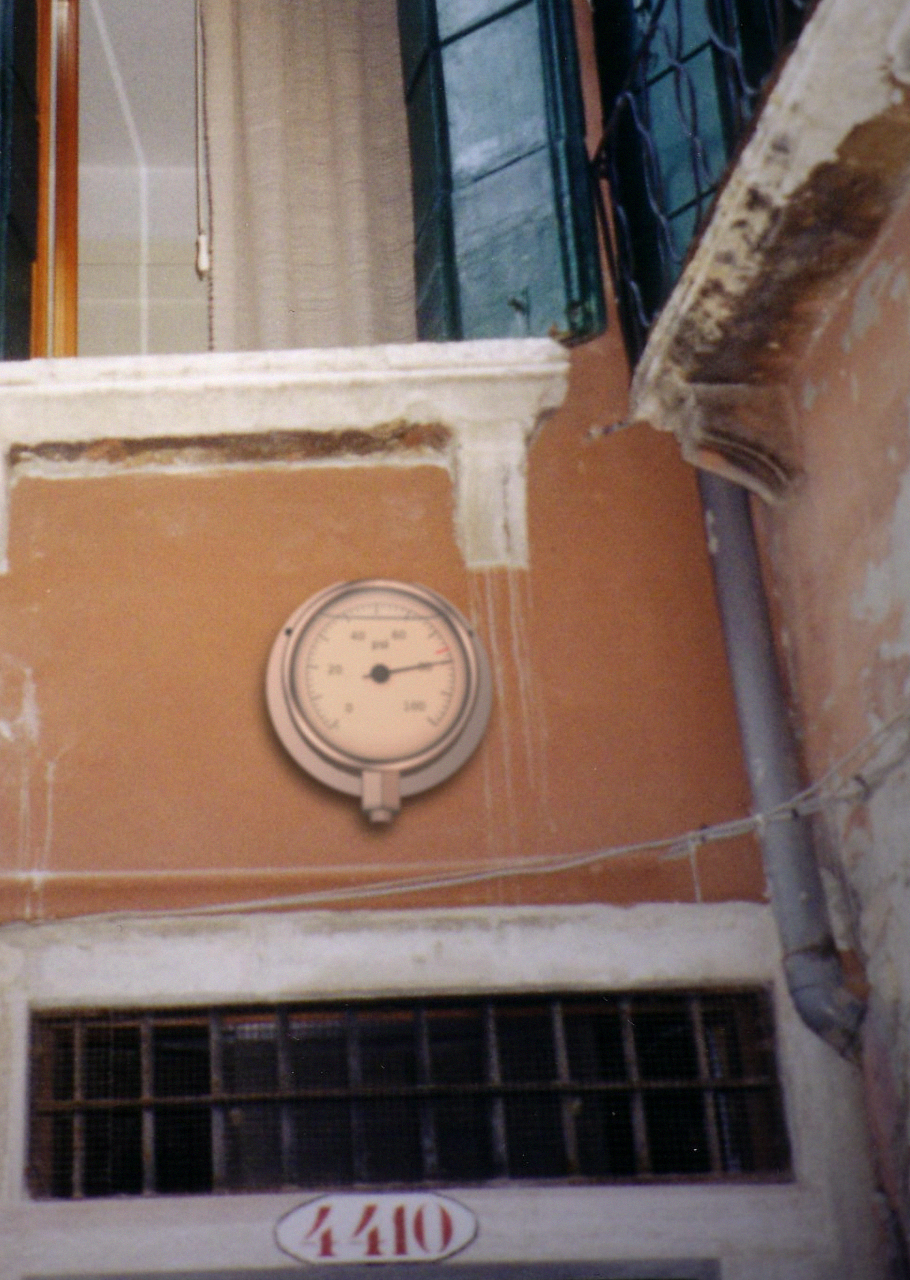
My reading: 80,psi
